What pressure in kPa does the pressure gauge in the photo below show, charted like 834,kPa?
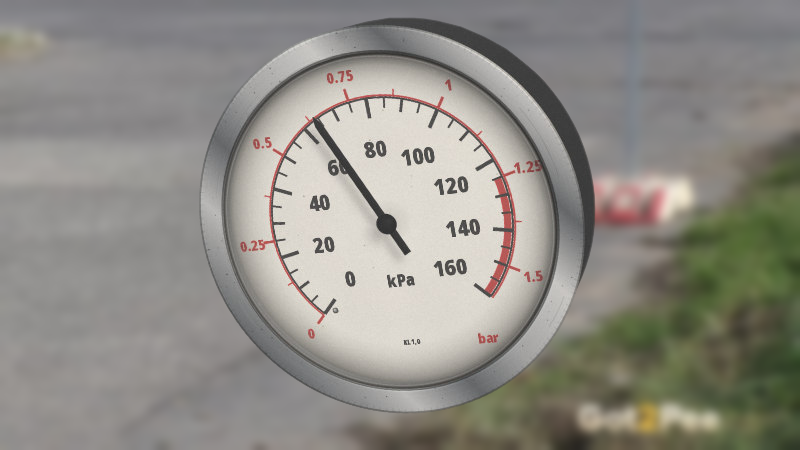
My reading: 65,kPa
